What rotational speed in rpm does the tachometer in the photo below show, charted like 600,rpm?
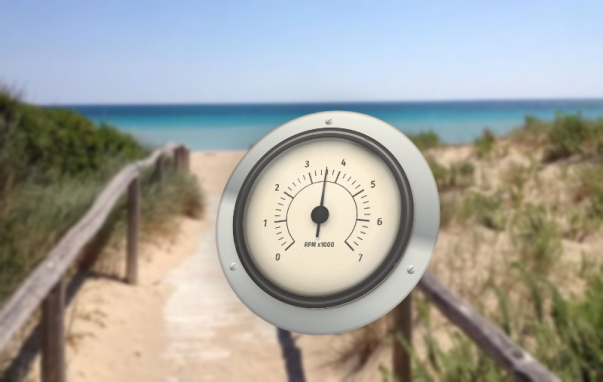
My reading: 3600,rpm
